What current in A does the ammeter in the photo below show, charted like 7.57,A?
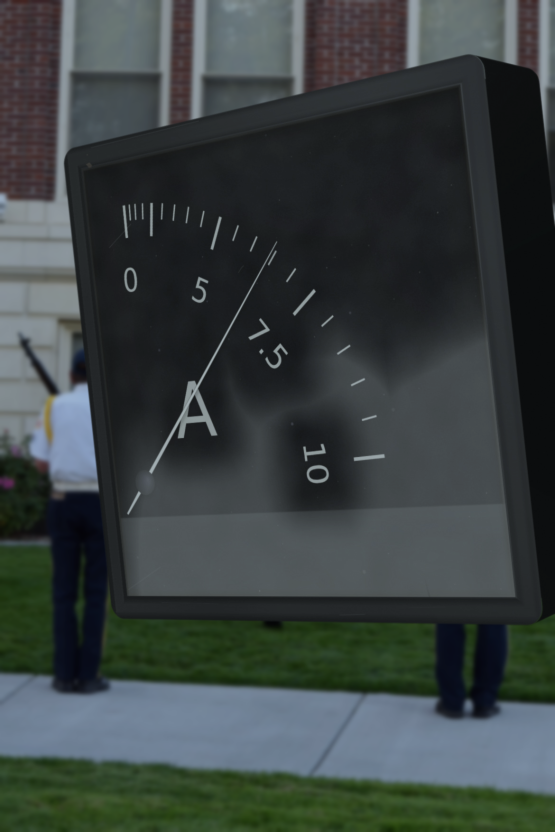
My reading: 6.5,A
